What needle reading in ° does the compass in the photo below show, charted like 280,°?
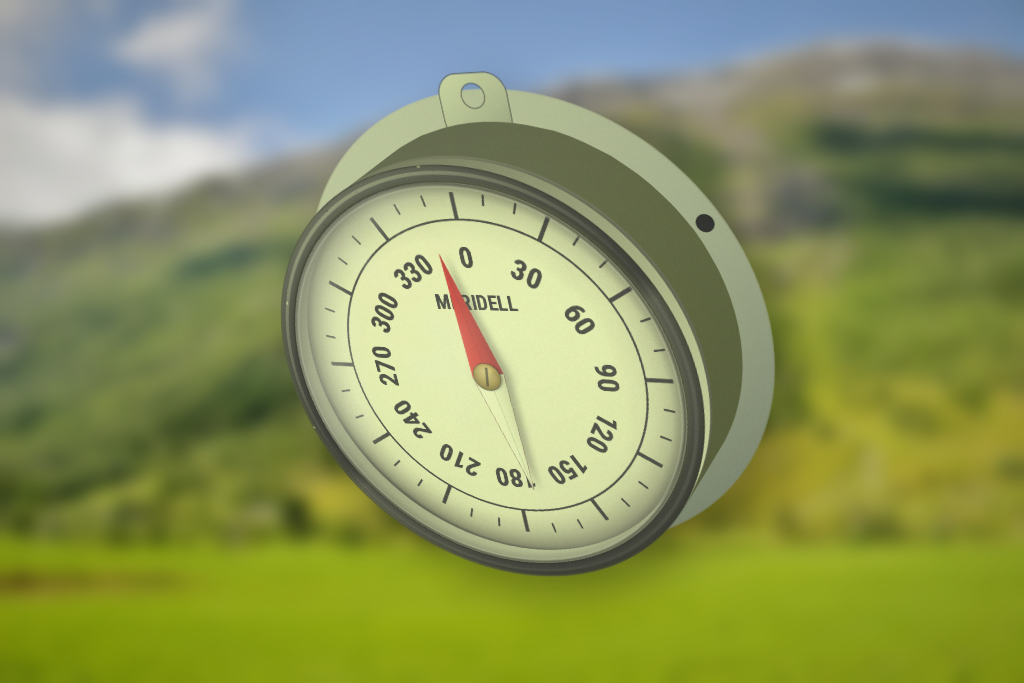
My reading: 350,°
